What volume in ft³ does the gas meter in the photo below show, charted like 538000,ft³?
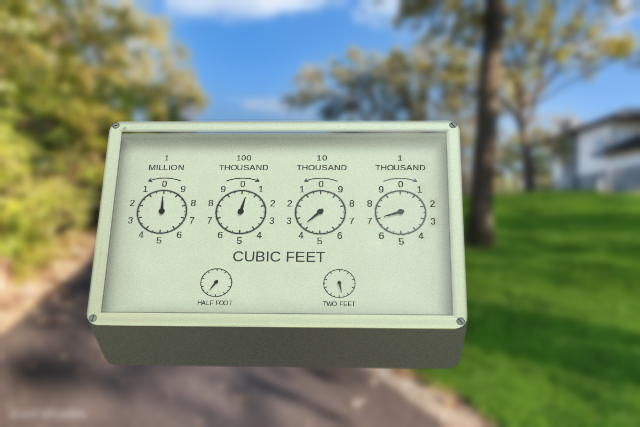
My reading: 3700,ft³
